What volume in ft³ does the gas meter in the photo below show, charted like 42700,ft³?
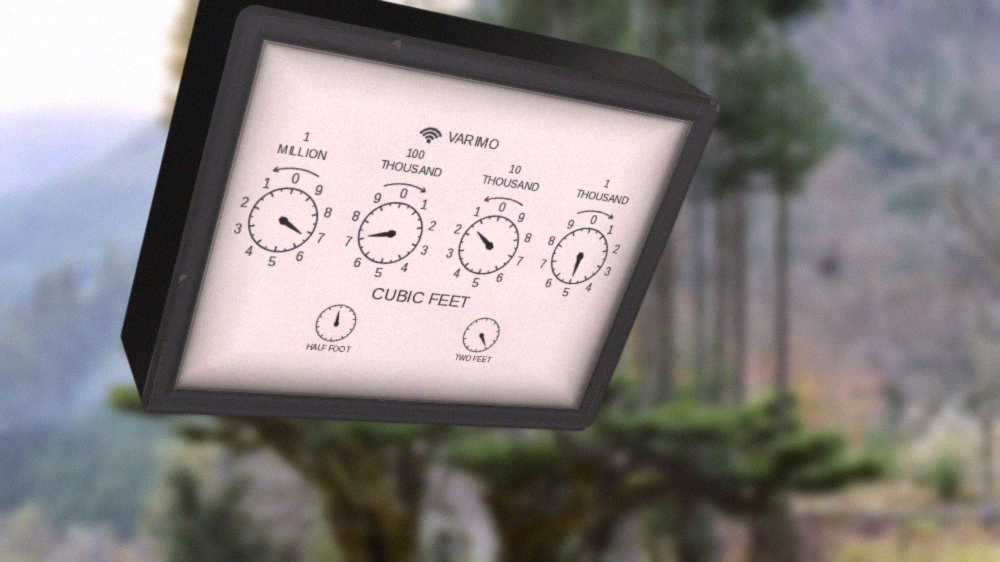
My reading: 671500,ft³
